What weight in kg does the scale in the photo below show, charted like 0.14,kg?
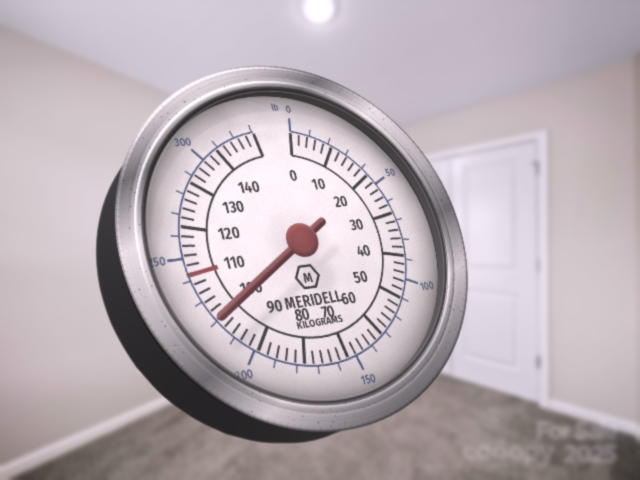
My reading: 100,kg
